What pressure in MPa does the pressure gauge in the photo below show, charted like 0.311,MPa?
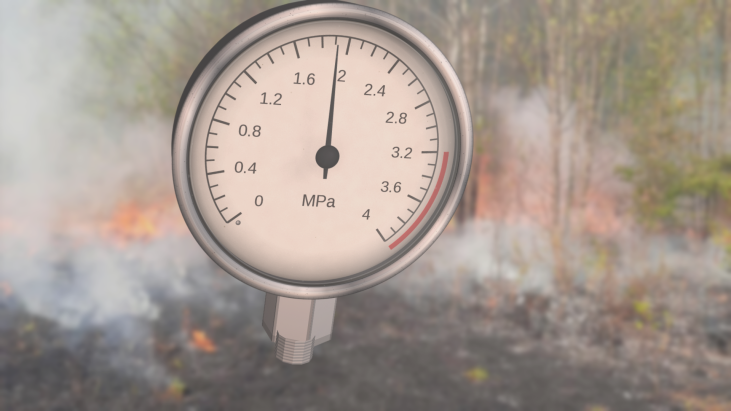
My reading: 1.9,MPa
